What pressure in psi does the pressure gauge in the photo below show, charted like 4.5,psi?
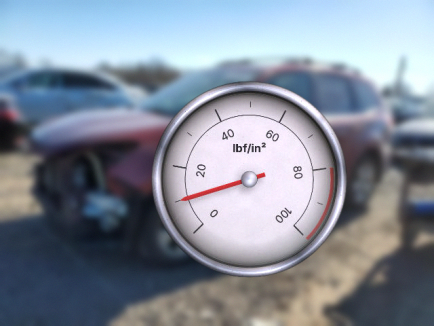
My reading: 10,psi
